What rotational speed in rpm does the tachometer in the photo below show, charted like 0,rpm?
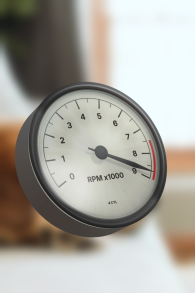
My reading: 8750,rpm
